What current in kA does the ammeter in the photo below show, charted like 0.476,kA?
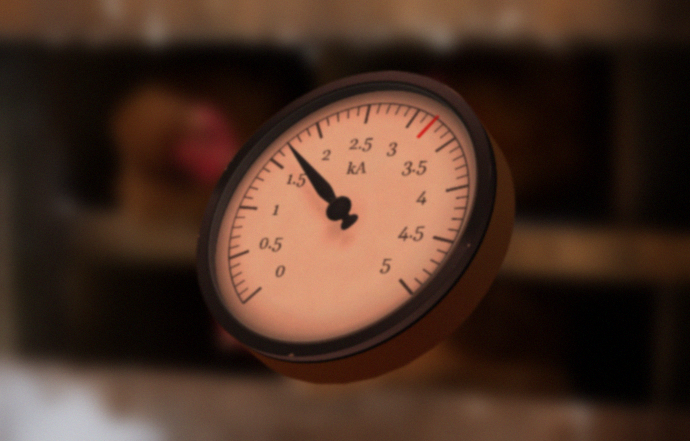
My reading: 1.7,kA
